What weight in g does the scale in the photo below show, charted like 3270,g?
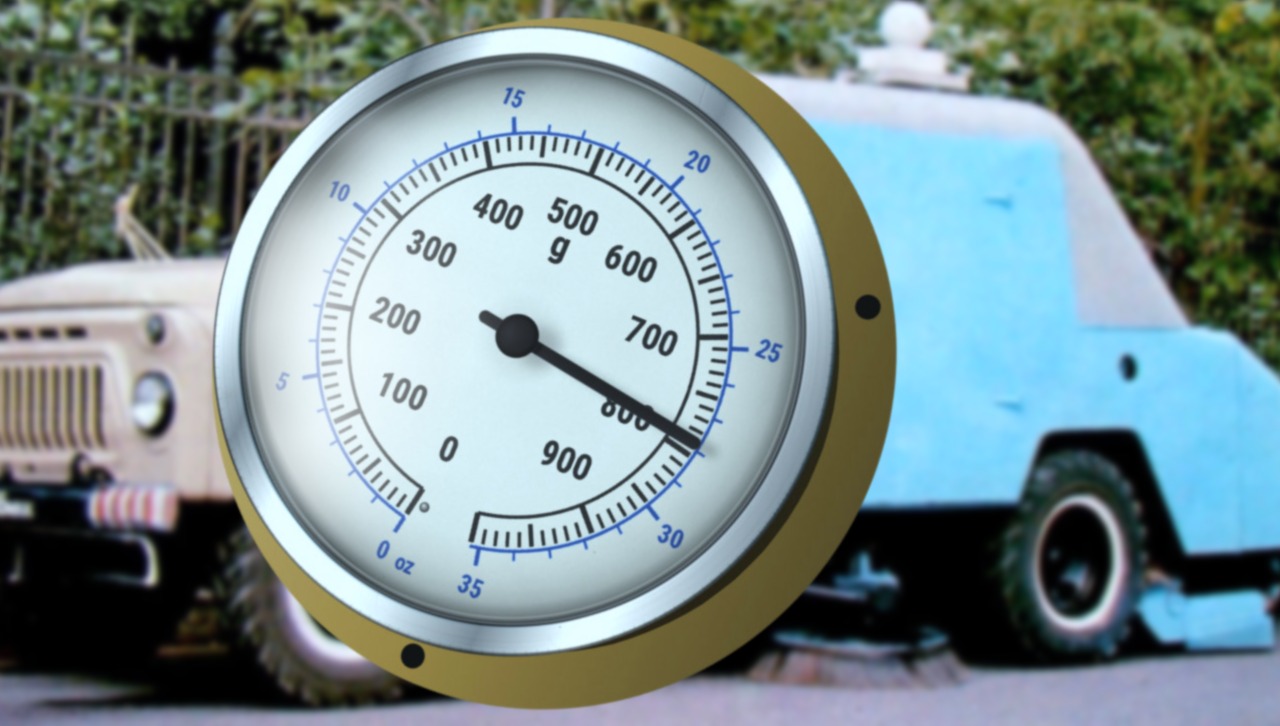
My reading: 790,g
